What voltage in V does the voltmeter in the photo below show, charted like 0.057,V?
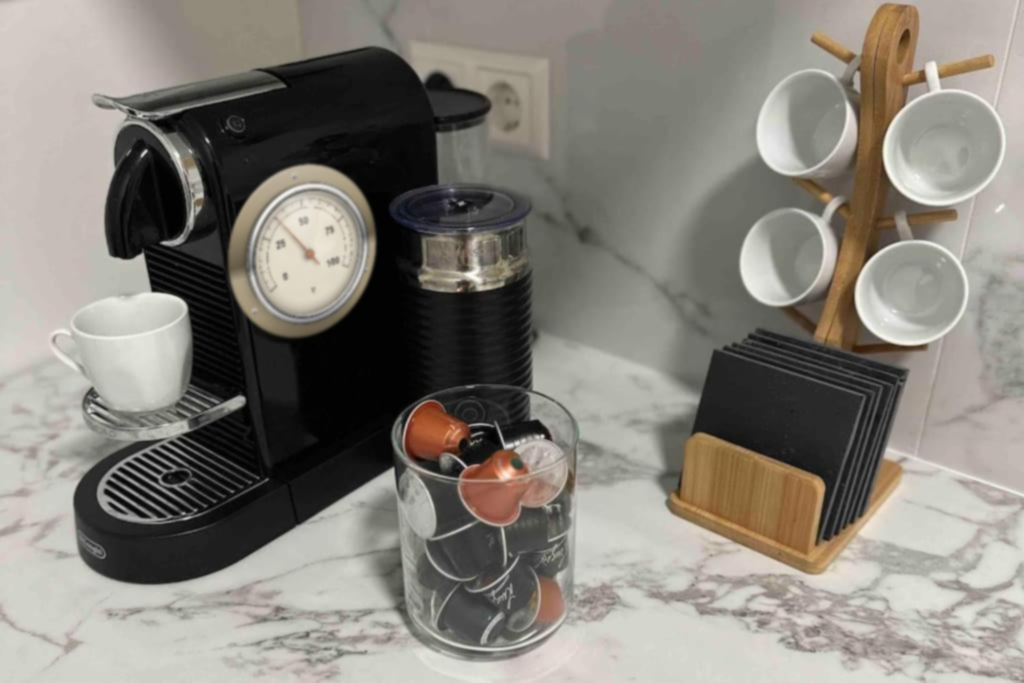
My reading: 35,V
